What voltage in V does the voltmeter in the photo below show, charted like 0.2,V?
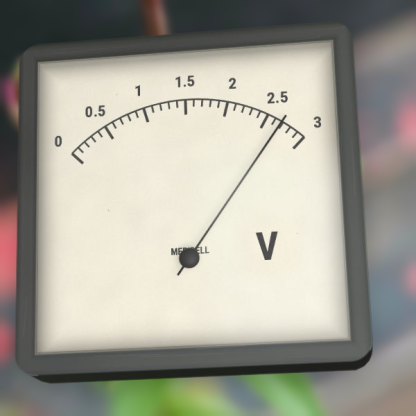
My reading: 2.7,V
